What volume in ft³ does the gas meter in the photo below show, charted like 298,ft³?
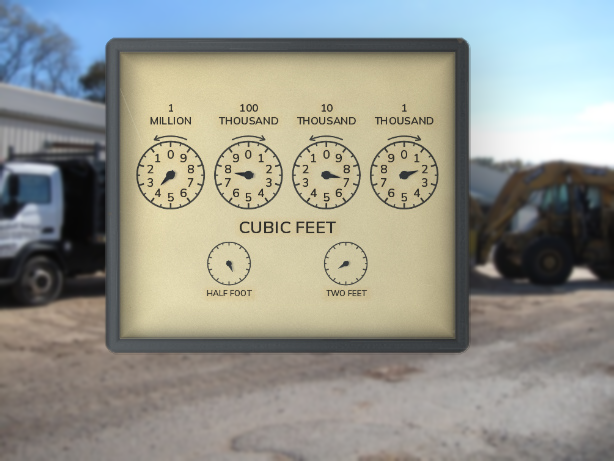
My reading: 377200,ft³
